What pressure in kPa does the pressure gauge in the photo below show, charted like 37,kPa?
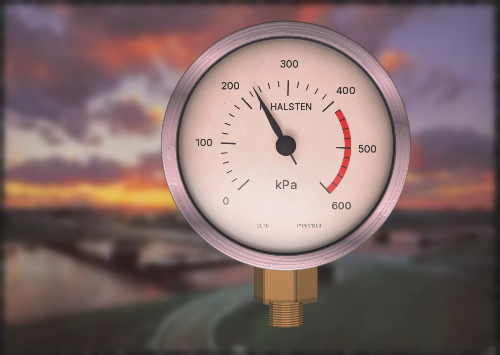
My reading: 230,kPa
